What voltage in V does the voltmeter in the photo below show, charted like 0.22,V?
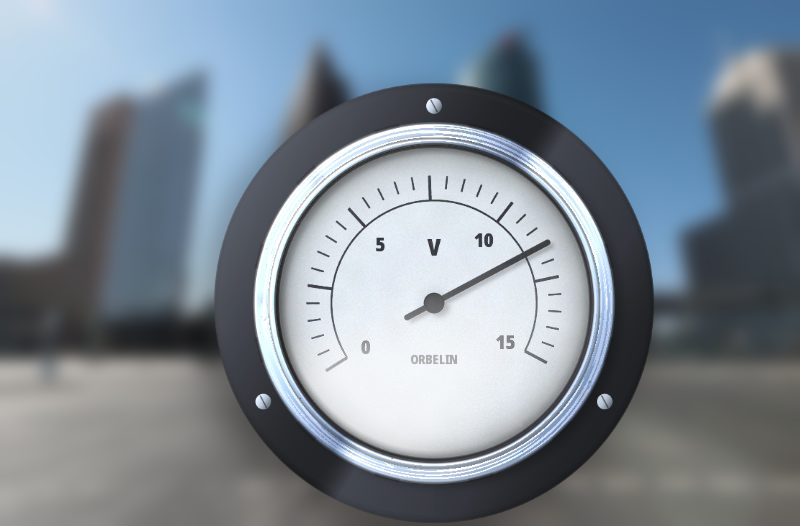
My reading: 11.5,V
